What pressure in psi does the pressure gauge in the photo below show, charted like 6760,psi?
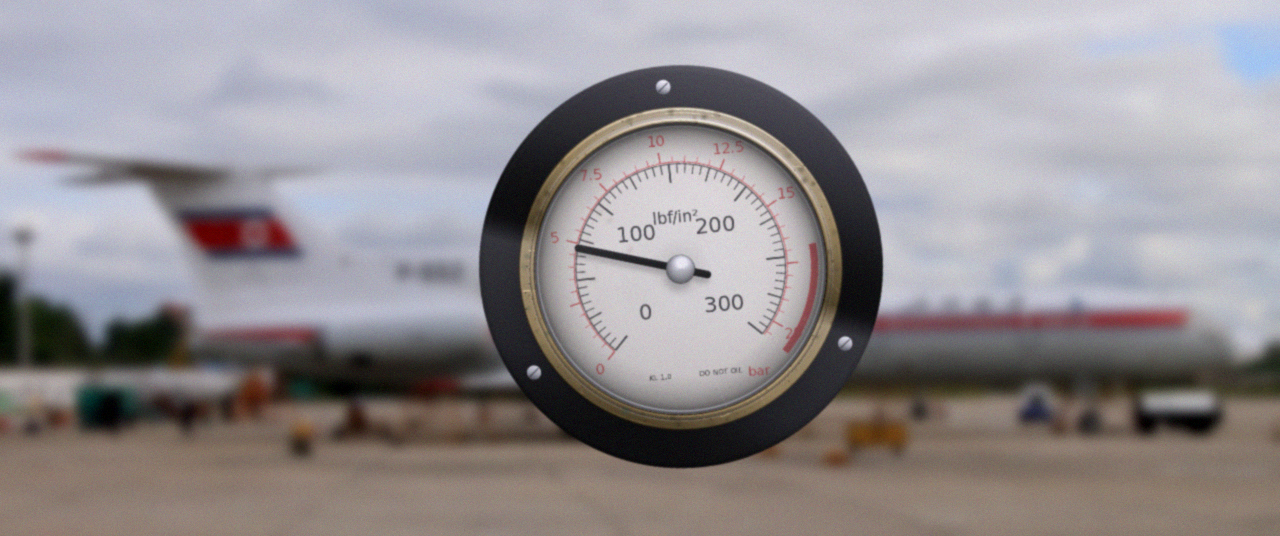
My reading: 70,psi
